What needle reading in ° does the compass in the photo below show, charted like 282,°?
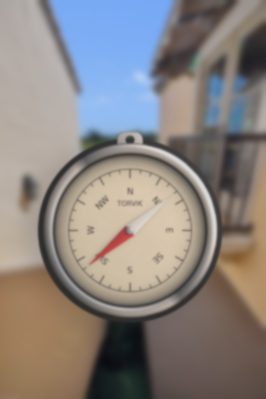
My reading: 230,°
